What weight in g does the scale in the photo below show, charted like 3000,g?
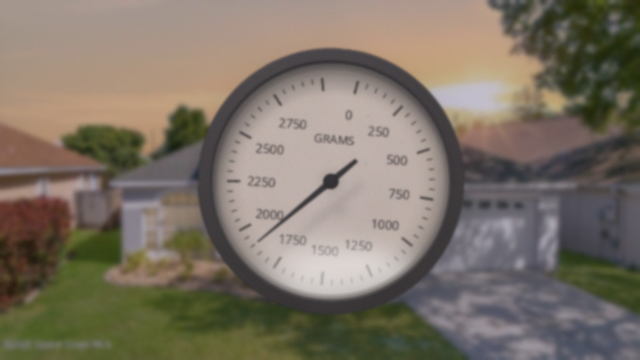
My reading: 1900,g
